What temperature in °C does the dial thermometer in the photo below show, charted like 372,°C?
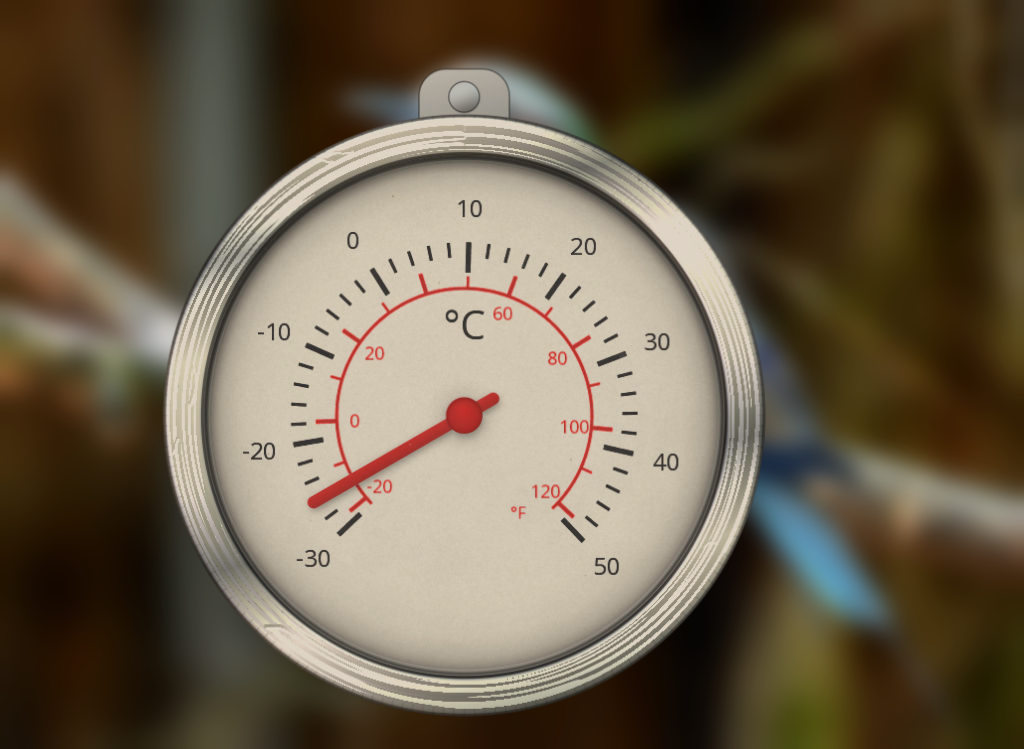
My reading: -26,°C
